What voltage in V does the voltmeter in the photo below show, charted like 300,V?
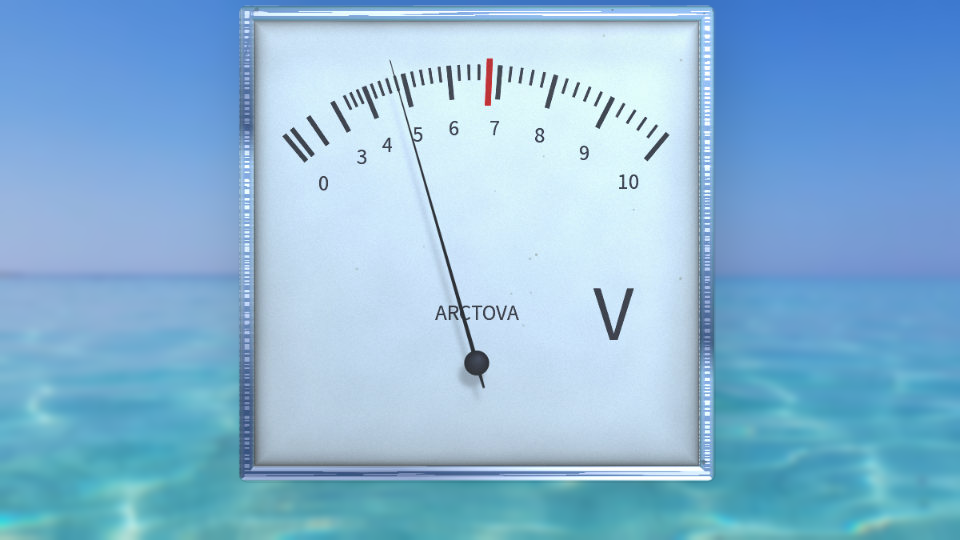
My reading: 4.8,V
